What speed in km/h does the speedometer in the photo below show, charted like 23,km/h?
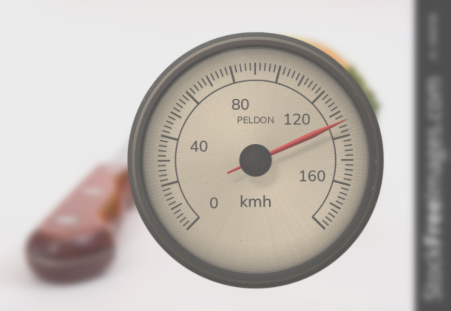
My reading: 134,km/h
